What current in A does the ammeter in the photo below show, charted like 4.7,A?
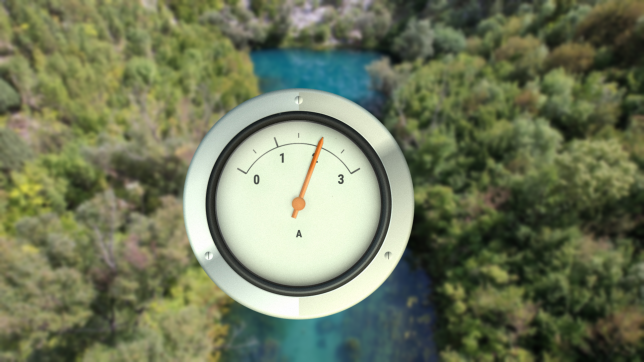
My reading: 2,A
